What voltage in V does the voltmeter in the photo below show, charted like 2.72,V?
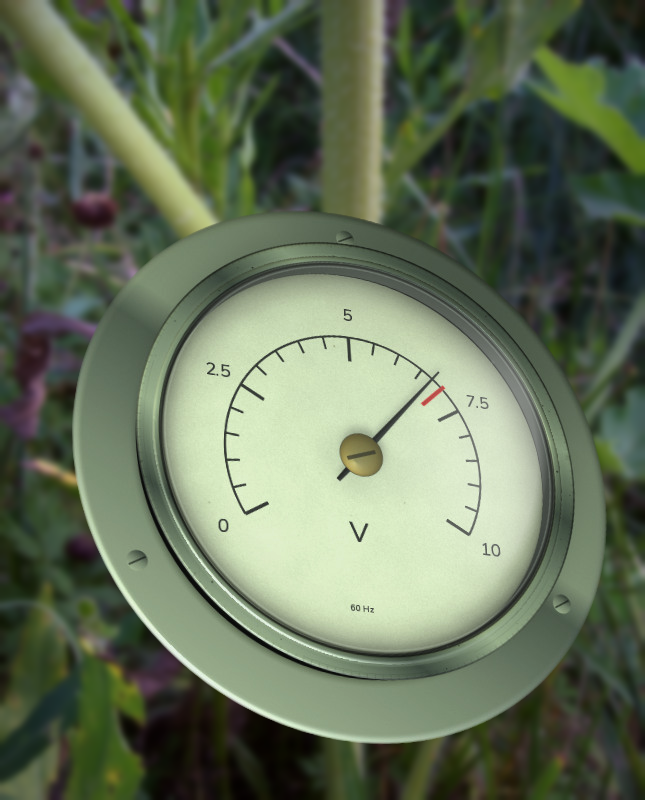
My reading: 6.75,V
